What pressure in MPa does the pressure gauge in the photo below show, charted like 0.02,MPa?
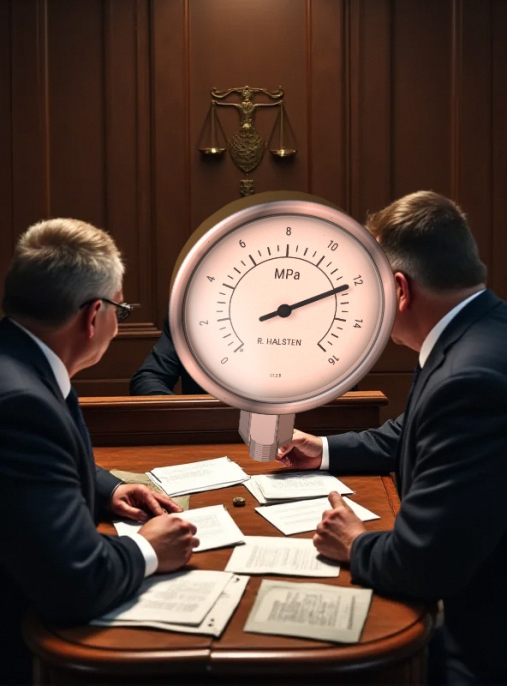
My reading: 12,MPa
